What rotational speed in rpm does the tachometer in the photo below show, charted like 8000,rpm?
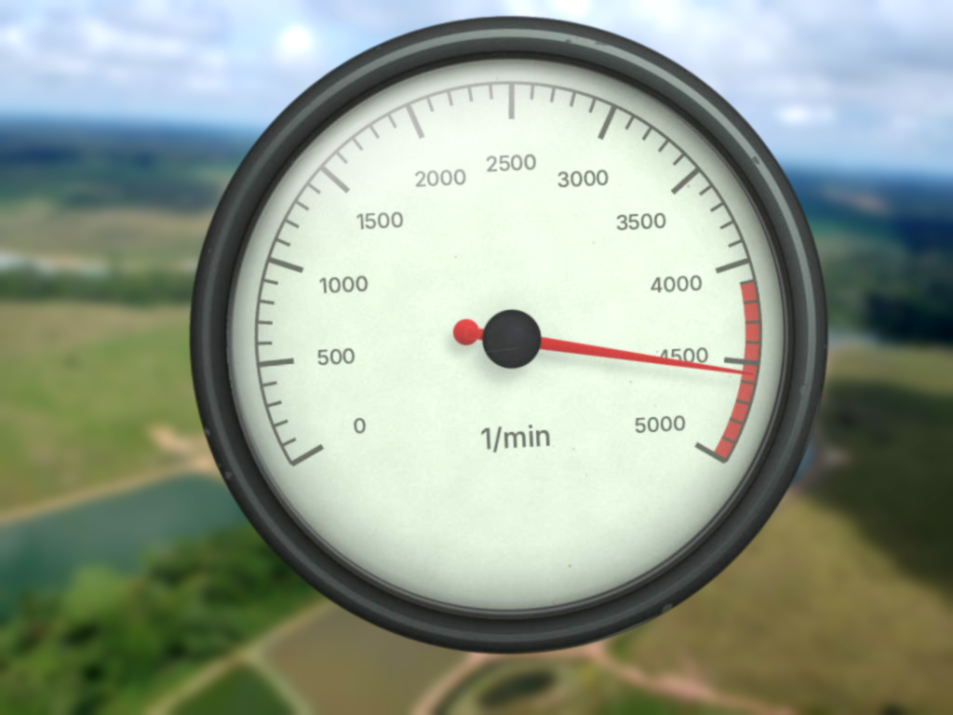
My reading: 4550,rpm
